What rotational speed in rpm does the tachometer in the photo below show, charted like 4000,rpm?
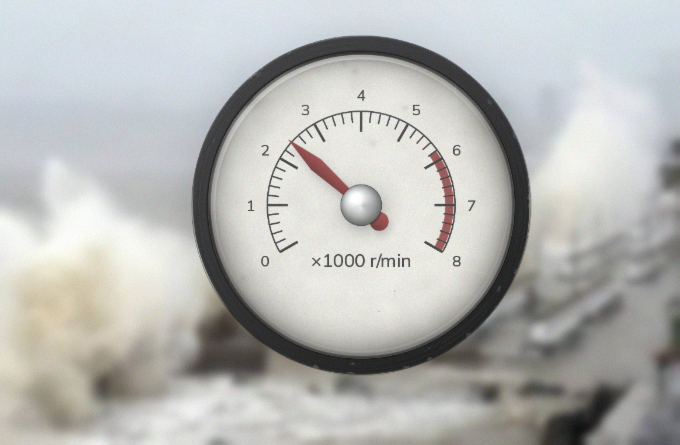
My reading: 2400,rpm
